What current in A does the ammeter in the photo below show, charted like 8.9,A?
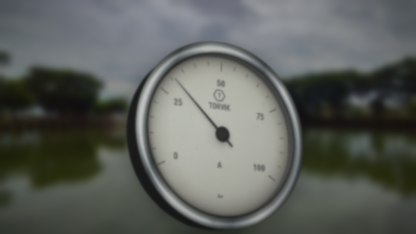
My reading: 30,A
